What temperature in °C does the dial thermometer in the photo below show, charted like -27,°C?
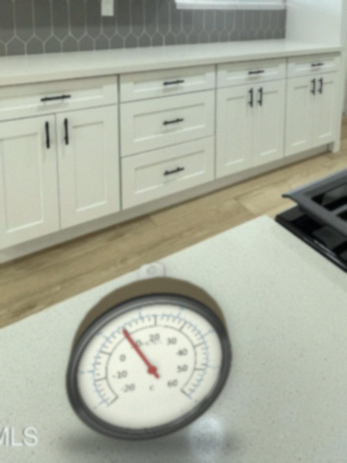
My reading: 10,°C
